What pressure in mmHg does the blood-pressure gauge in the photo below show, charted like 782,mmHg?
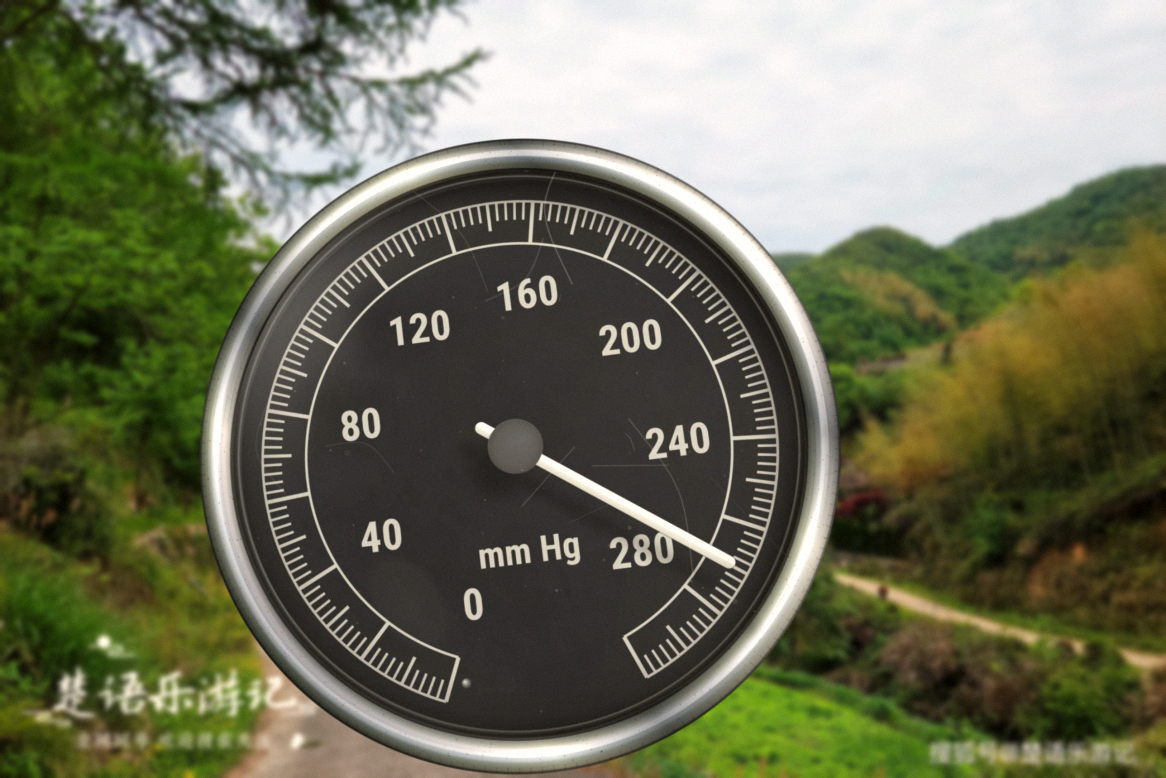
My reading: 270,mmHg
